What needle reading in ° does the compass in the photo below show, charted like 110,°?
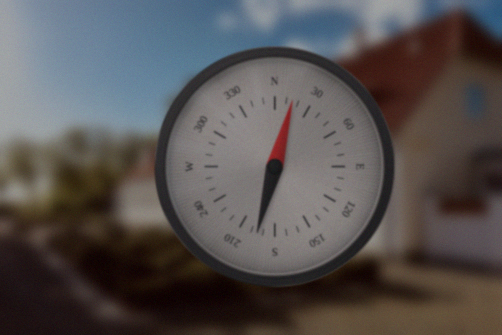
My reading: 15,°
